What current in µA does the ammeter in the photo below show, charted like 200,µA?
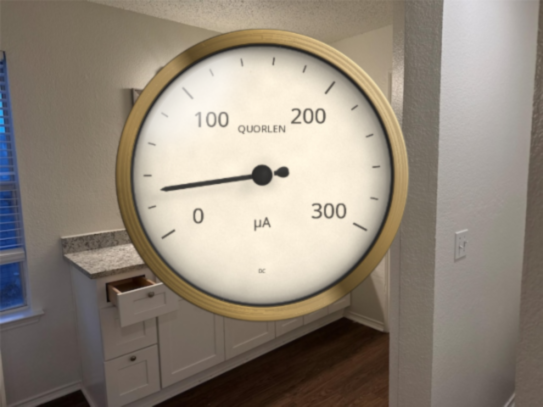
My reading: 30,µA
